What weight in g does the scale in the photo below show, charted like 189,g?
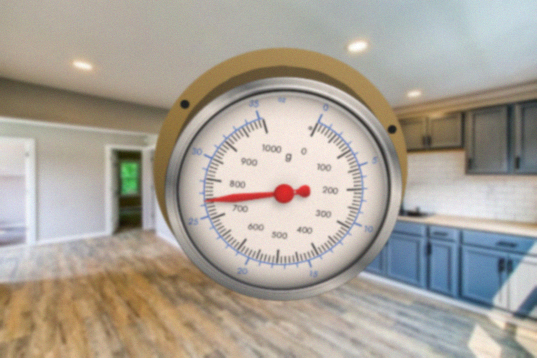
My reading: 750,g
